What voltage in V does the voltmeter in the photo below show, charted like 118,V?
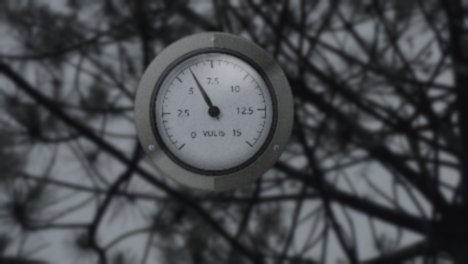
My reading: 6,V
